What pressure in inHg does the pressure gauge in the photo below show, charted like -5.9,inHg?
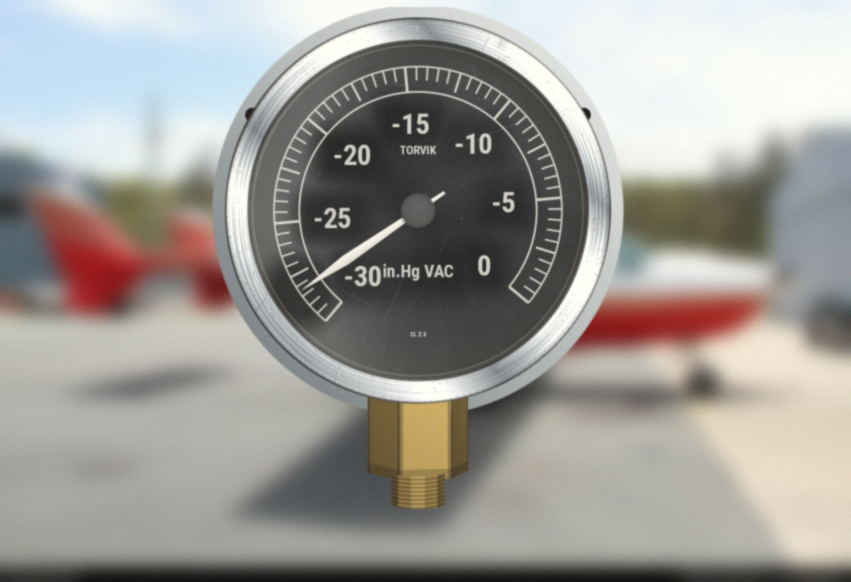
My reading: -28.25,inHg
